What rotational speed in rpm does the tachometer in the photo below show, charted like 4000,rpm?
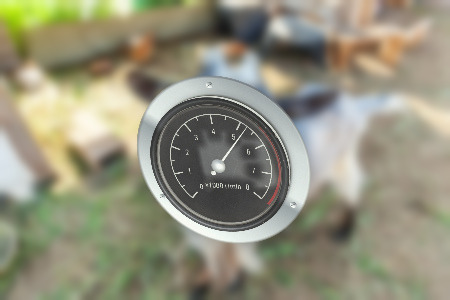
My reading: 5250,rpm
